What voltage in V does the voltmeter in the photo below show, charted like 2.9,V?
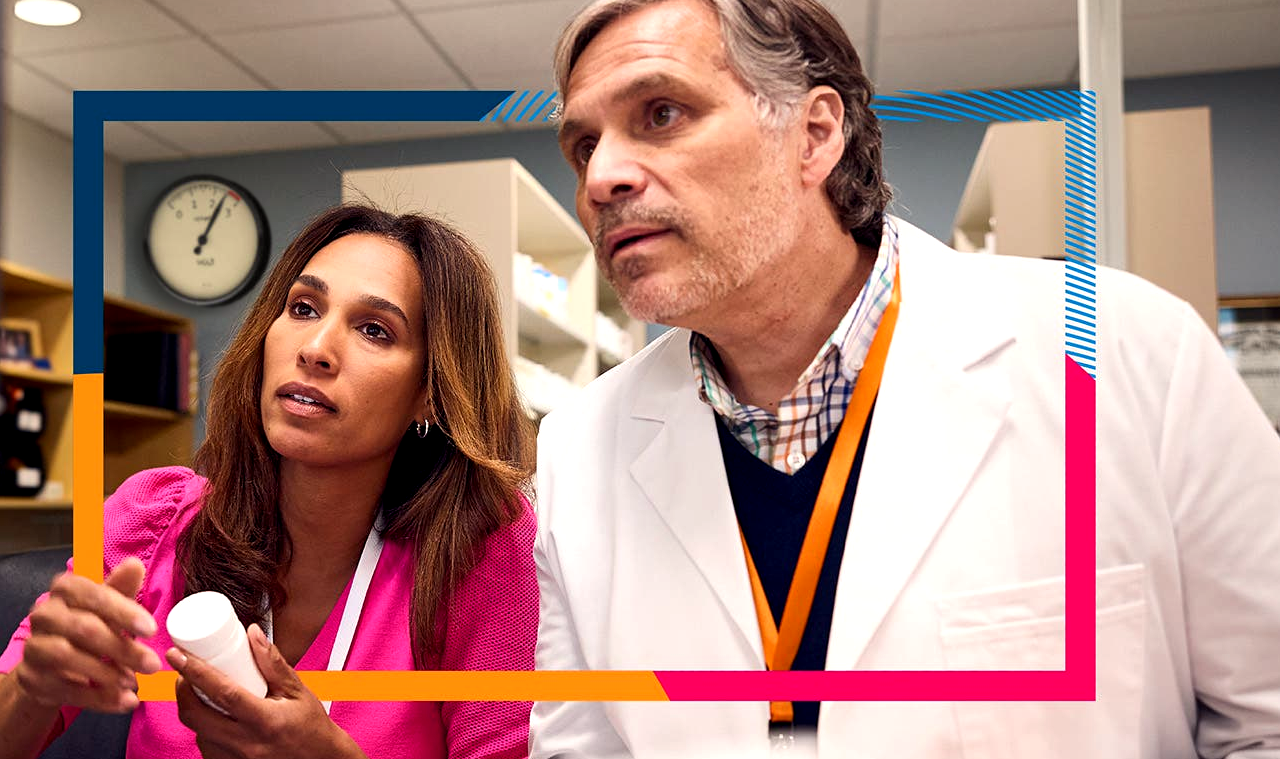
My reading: 2.5,V
